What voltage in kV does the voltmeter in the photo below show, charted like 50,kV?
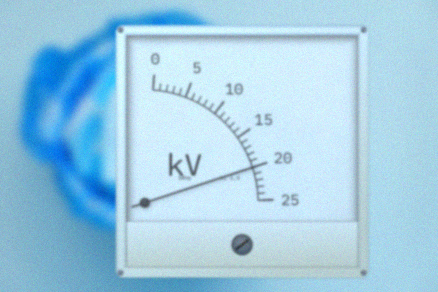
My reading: 20,kV
